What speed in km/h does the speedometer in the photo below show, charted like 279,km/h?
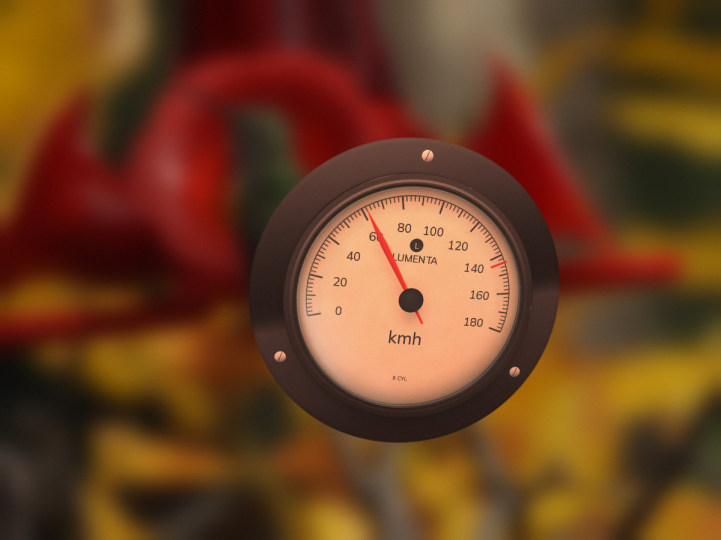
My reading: 62,km/h
